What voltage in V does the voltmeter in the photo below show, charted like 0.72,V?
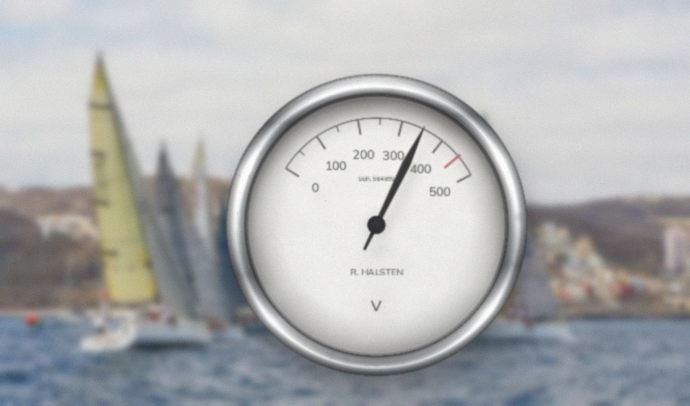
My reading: 350,V
